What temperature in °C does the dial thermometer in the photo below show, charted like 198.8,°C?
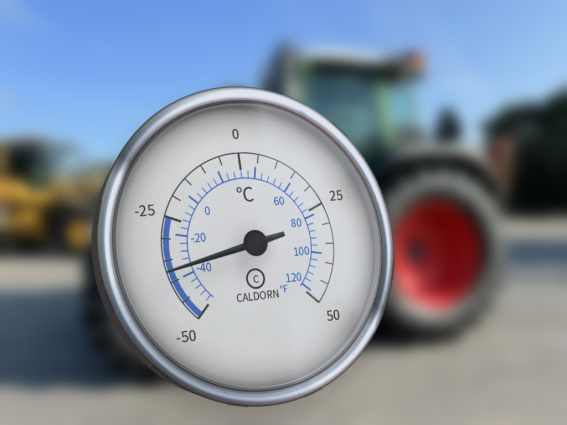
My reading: -37.5,°C
